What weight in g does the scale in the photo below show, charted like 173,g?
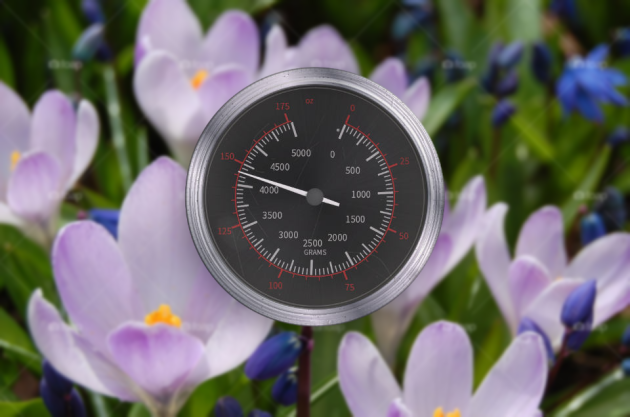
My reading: 4150,g
